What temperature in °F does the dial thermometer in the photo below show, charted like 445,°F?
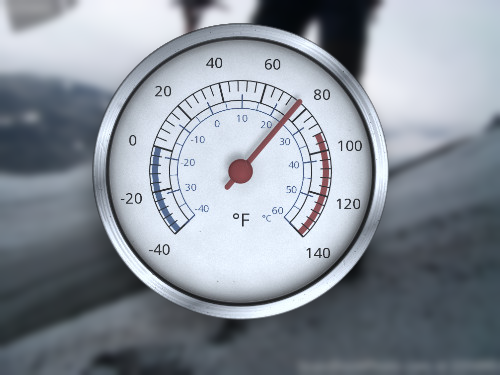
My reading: 76,°F
